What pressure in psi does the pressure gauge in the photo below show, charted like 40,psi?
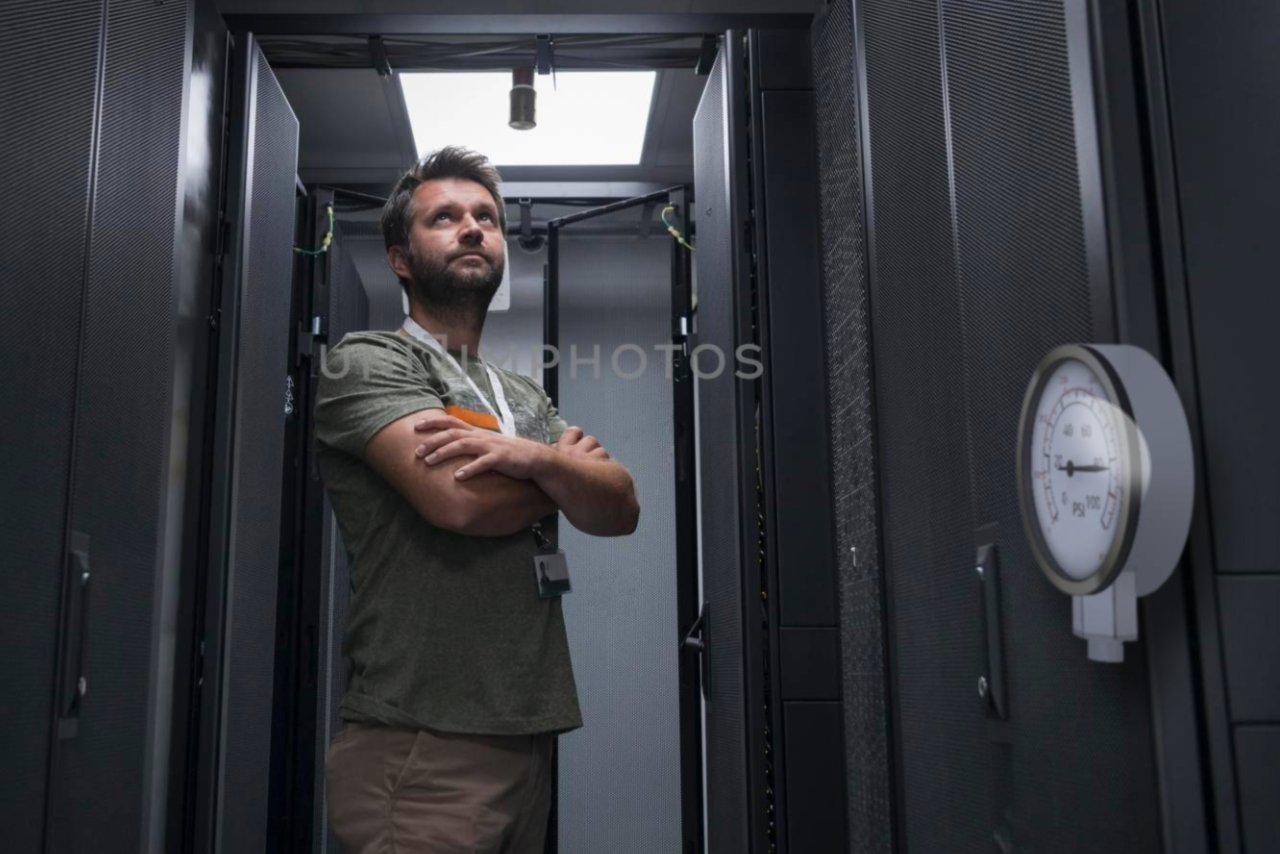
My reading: 82.5,psi
